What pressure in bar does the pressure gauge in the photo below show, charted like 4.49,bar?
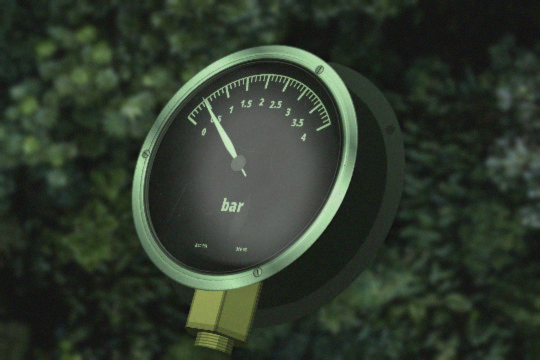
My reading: 0.5,bar
